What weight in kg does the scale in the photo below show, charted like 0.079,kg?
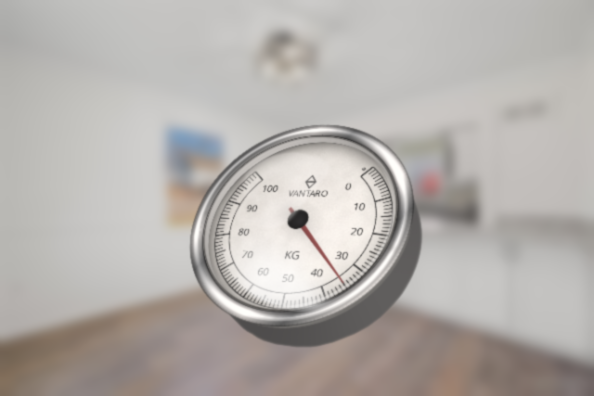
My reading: 35,kg
